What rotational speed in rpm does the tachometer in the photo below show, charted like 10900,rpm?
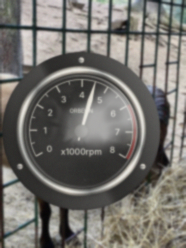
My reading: 4500,rpm
